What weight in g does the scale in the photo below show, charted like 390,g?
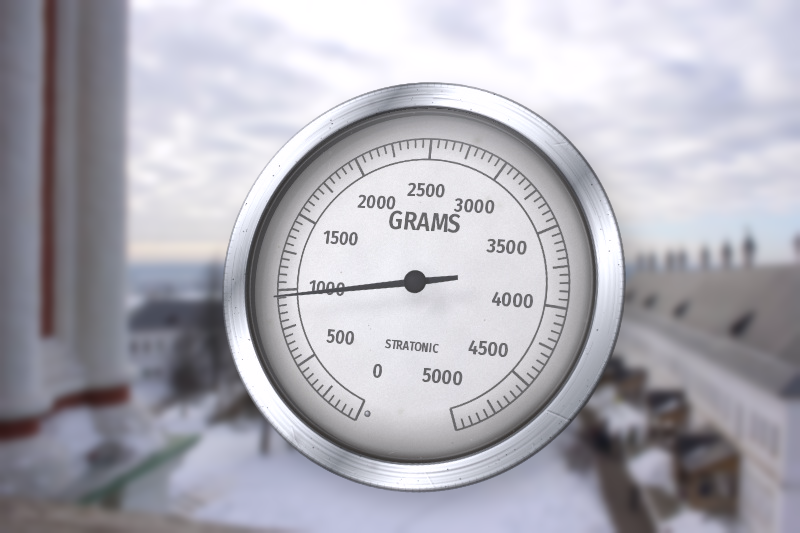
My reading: 950,g
